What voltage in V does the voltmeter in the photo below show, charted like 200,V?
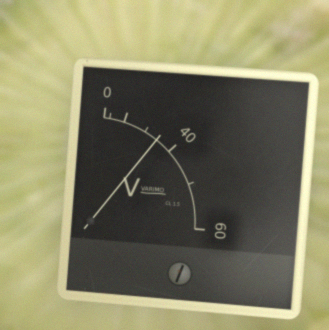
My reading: 35,V
